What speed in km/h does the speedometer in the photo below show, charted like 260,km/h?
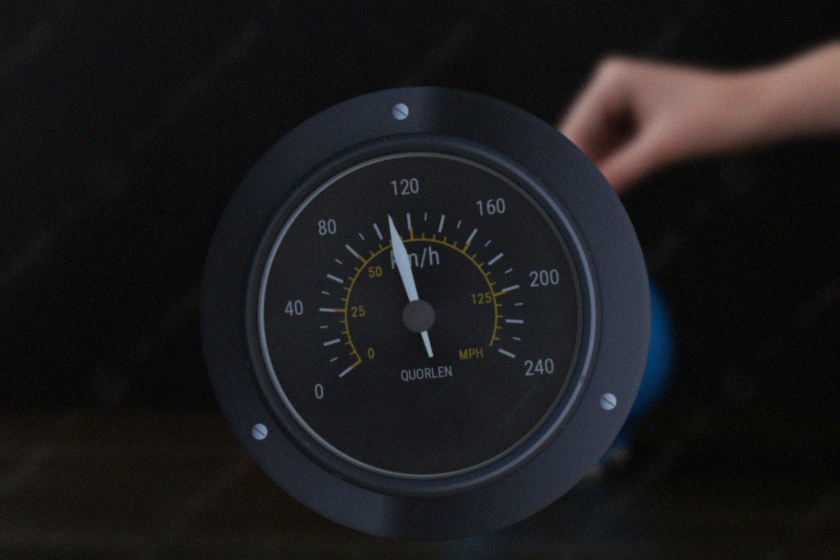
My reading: 110,km/h
